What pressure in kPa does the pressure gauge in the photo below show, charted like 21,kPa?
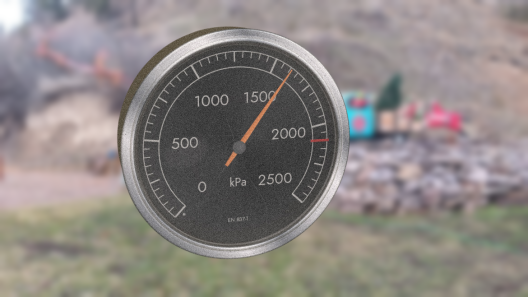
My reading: 1600,kPa
